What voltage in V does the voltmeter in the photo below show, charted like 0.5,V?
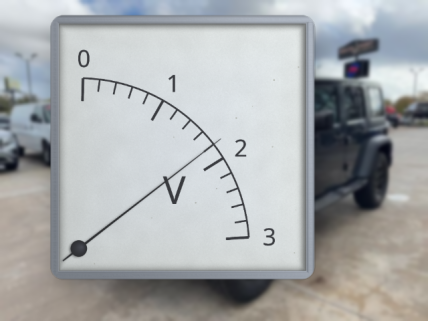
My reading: 1.8,V
